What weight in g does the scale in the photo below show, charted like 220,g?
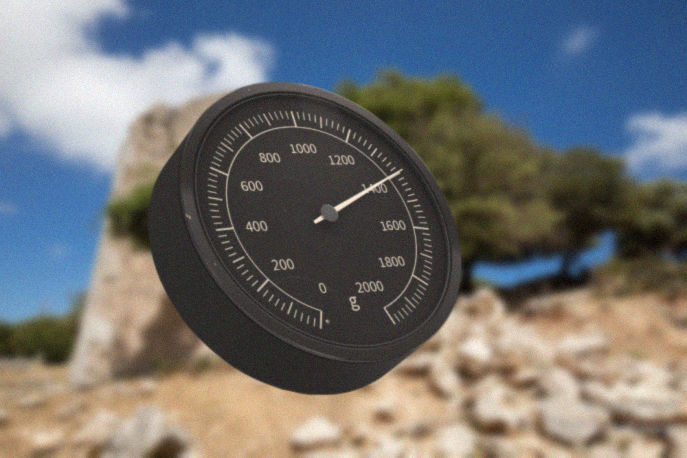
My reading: 1400,g
